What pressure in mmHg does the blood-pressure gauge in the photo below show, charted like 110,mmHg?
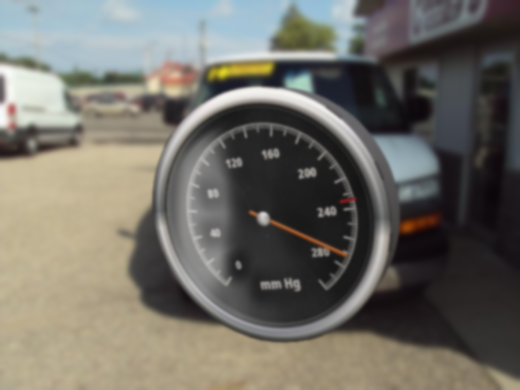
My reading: 270,mmHg
